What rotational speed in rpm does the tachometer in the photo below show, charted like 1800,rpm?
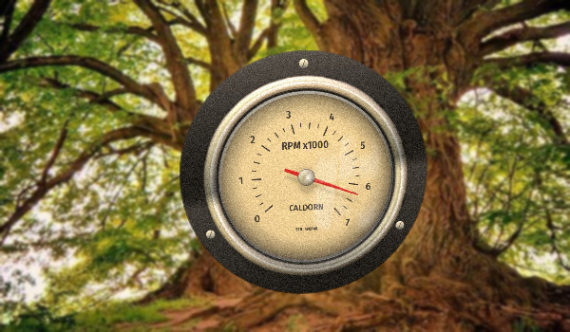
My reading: 6250,rpm
